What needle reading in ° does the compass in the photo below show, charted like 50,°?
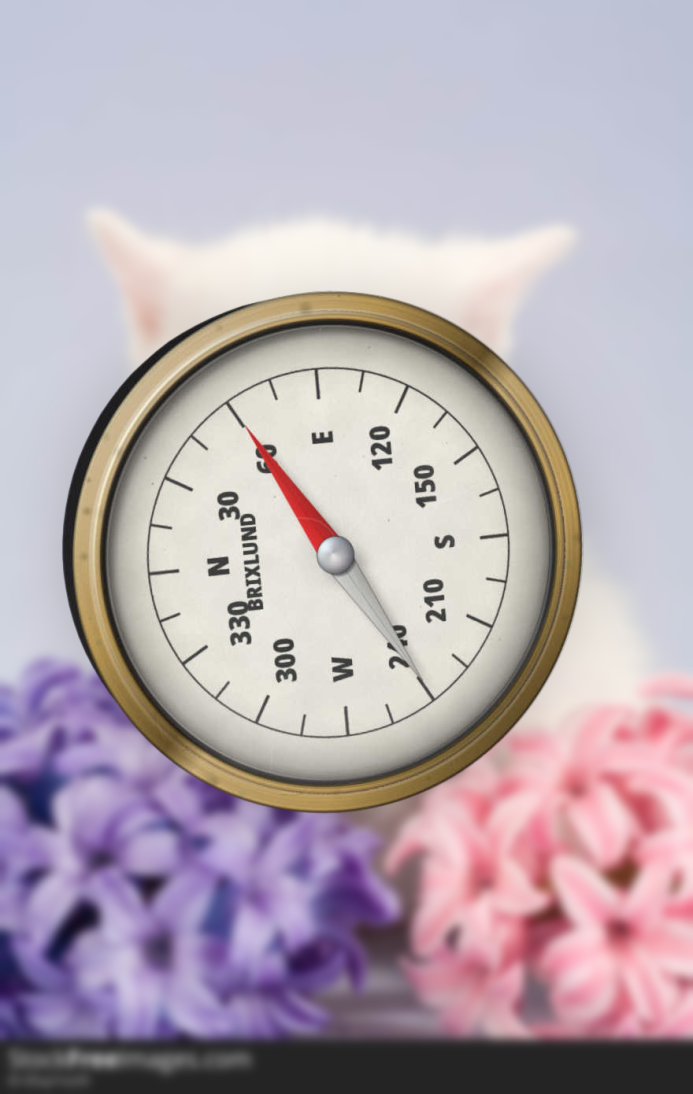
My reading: 60,°
